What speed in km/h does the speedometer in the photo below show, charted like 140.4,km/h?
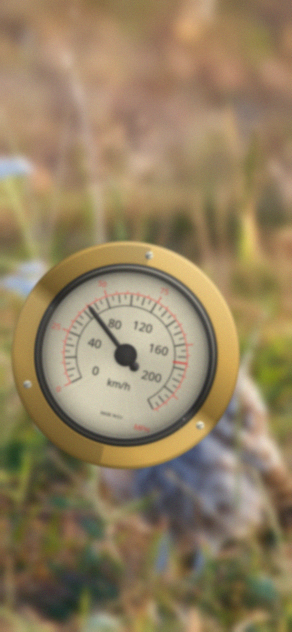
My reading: 65,km/h
